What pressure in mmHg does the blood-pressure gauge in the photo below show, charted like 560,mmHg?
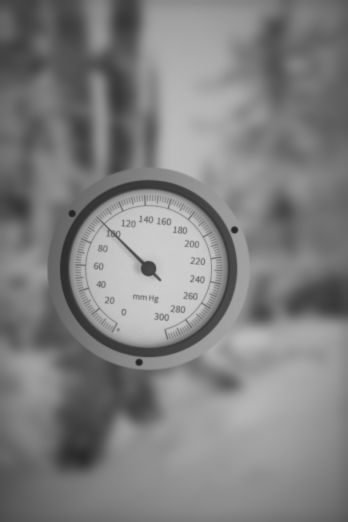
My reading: 100,mmHg
